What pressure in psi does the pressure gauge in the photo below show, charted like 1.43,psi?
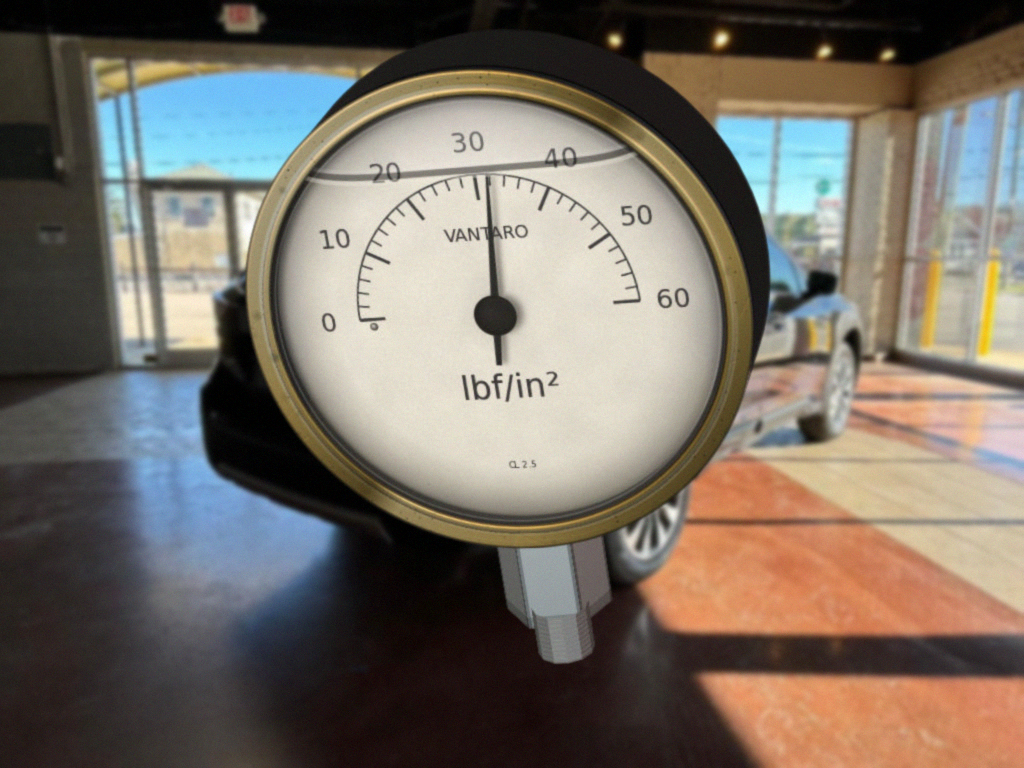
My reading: 32,psi
